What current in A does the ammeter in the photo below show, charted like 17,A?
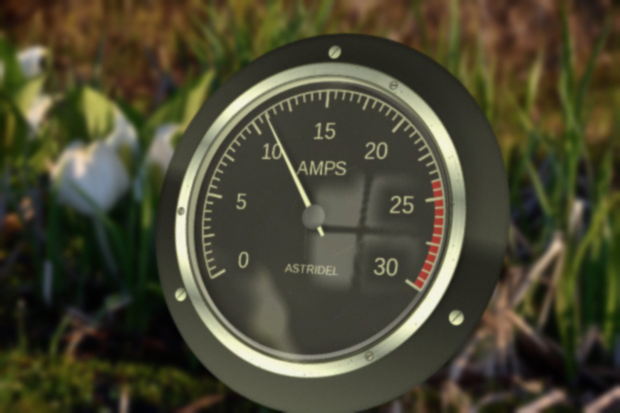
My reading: 11,A
